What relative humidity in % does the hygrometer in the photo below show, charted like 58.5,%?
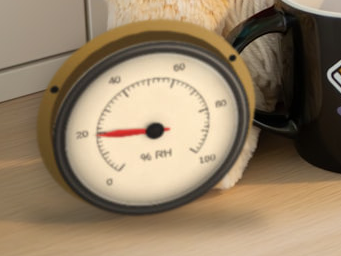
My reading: 20,%
